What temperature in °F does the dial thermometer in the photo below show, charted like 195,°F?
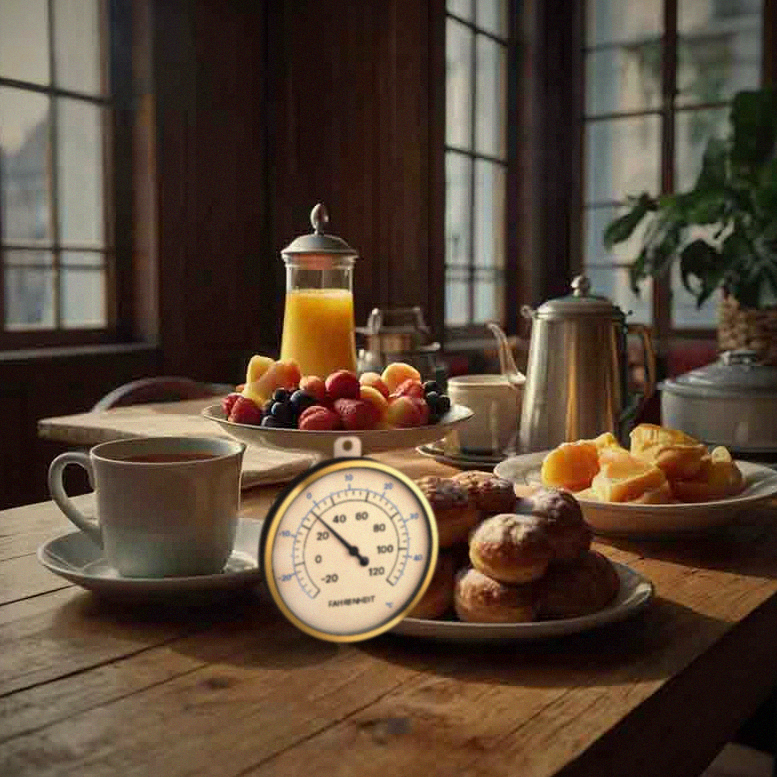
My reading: 28,°F
